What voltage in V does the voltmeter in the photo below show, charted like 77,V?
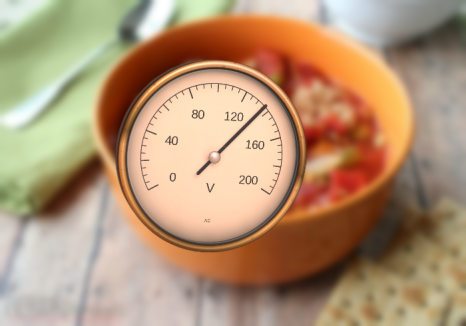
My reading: 135,V
